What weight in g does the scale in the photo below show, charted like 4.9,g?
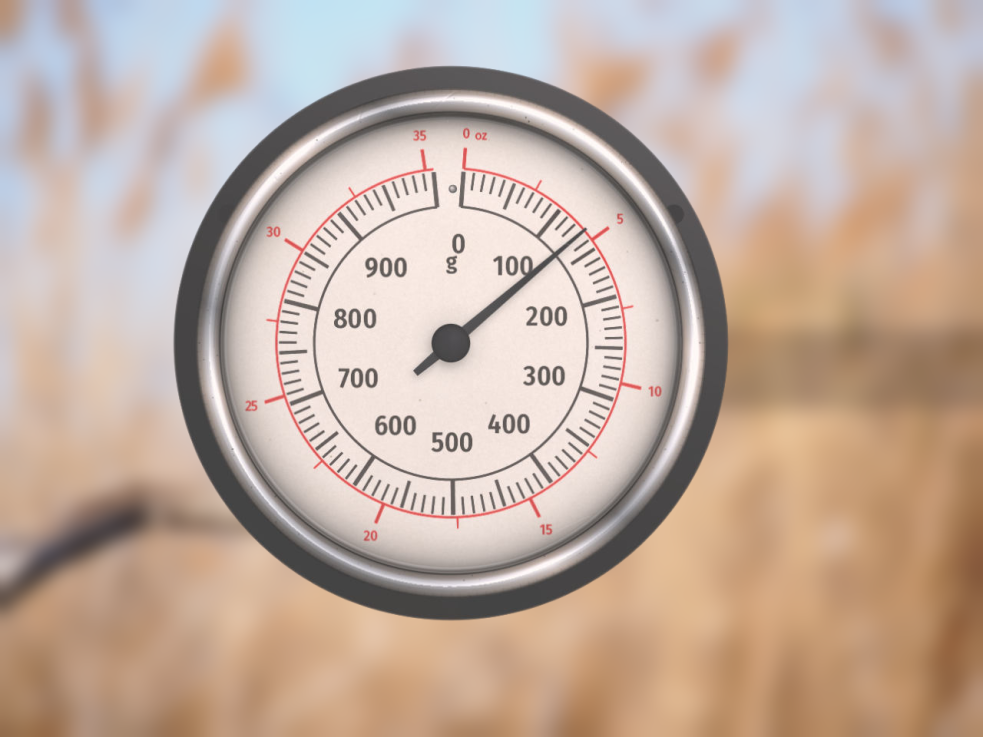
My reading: 130,g
